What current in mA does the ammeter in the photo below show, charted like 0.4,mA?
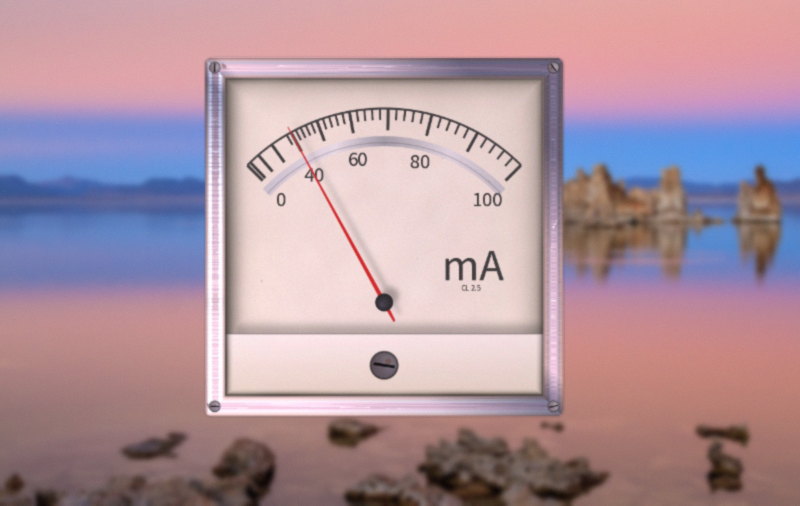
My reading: 40,mA
